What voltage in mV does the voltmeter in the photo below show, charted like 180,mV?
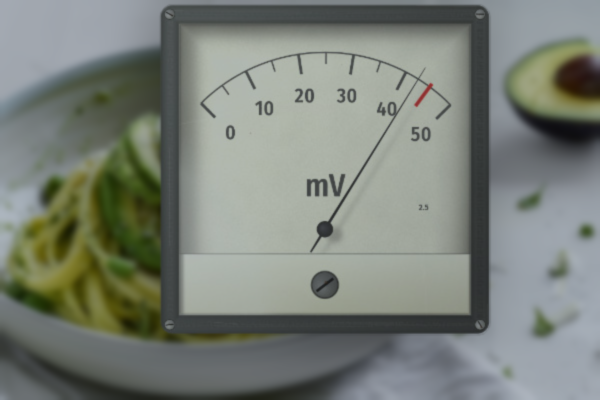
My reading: 42.5,mV
